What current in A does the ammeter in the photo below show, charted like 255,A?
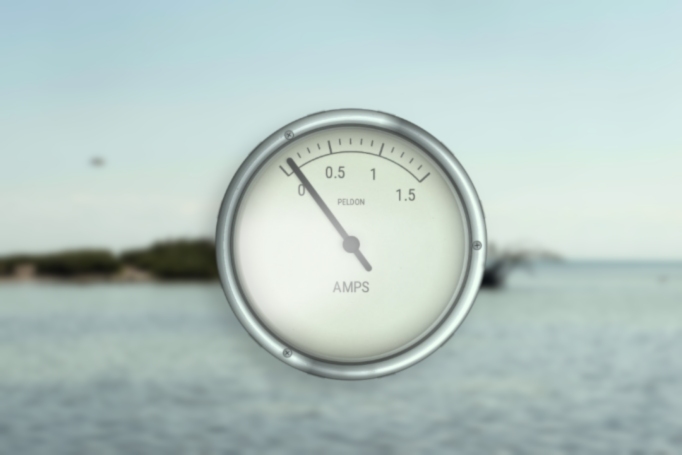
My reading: 0.1,A
